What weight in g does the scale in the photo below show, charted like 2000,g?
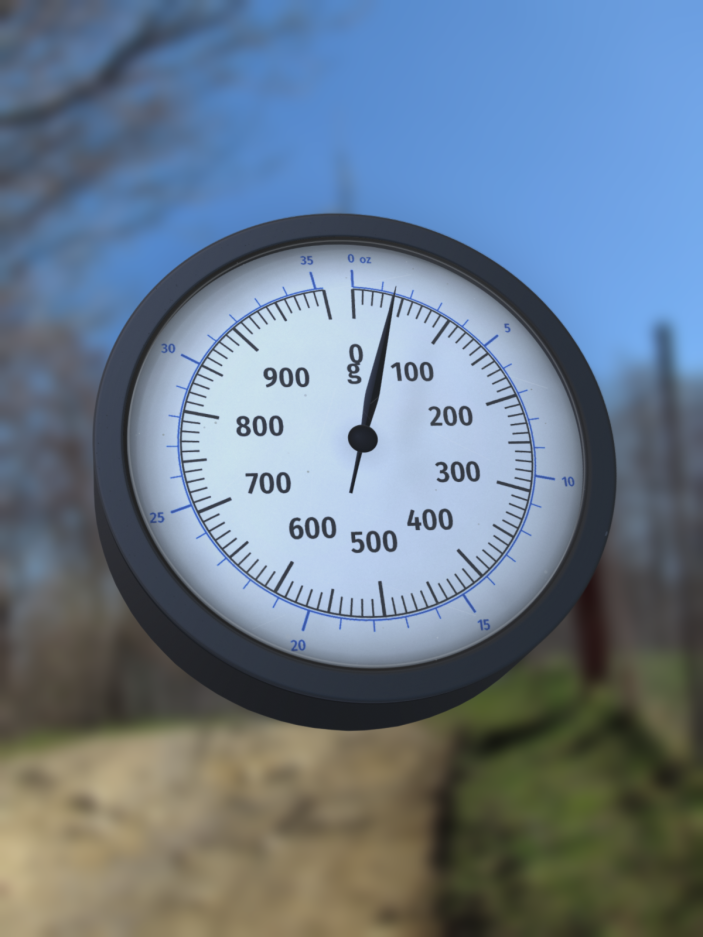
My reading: 40,g
